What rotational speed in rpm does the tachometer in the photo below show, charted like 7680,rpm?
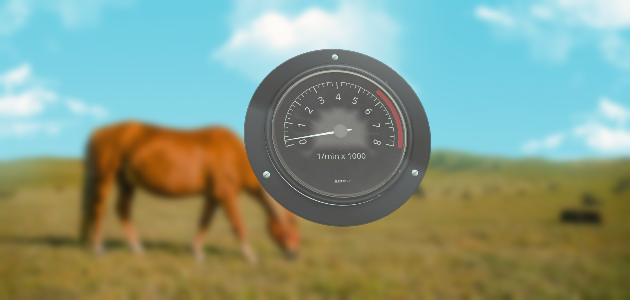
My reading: 200,rpm
